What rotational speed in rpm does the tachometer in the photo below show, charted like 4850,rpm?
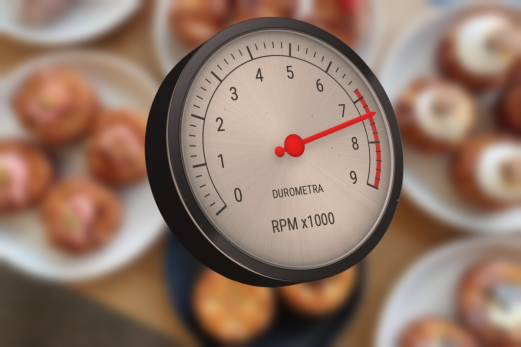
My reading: 7400,rpm
